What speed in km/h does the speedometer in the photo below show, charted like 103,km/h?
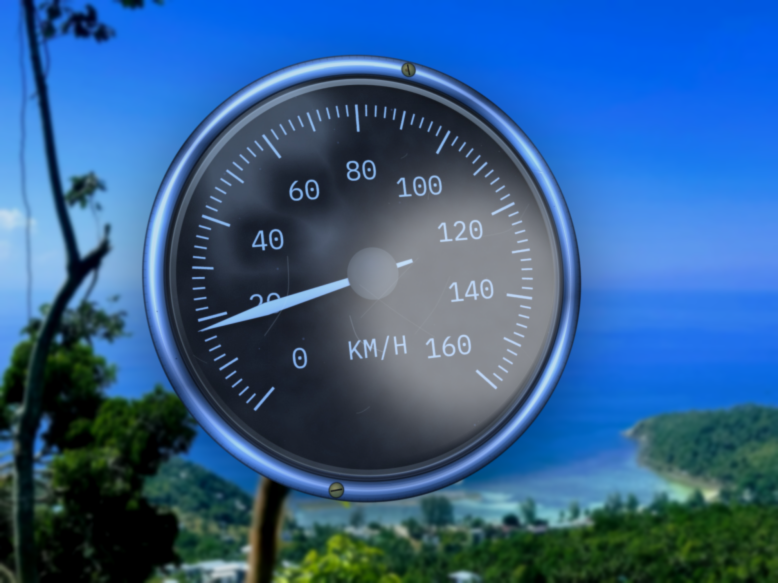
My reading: 18,km/h
